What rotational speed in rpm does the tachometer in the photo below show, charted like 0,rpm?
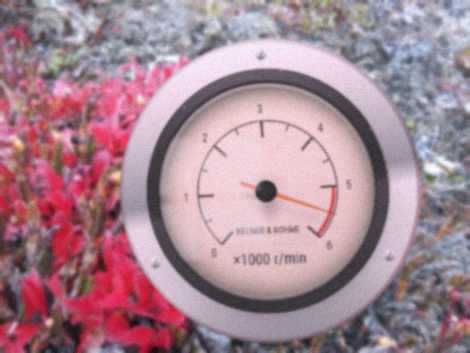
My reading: 5500,rpm
